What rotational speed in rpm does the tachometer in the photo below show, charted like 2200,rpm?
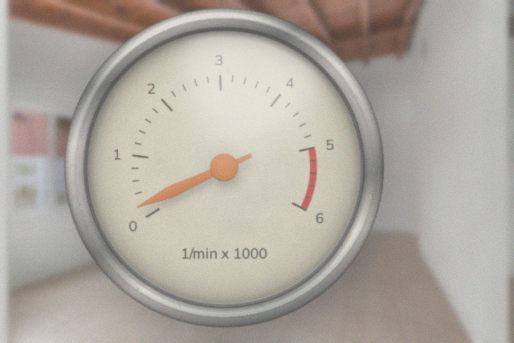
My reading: 200,rpm
